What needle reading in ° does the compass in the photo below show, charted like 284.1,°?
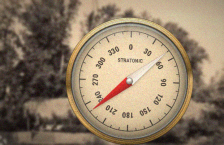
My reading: 230,°
